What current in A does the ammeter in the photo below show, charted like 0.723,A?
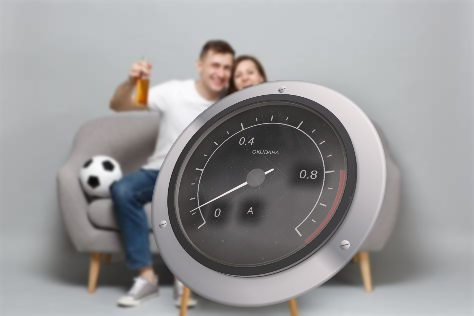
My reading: 0.05,A
